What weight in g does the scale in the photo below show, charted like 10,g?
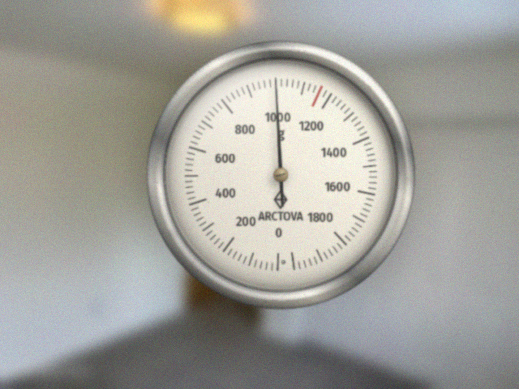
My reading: 1000,g
